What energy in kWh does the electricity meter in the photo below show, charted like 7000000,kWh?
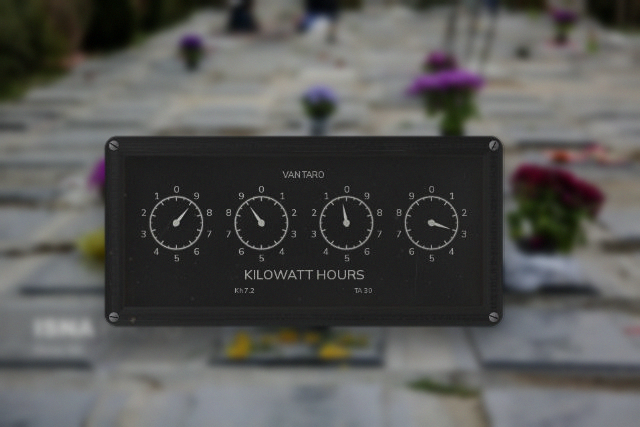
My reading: 8903,kWh
